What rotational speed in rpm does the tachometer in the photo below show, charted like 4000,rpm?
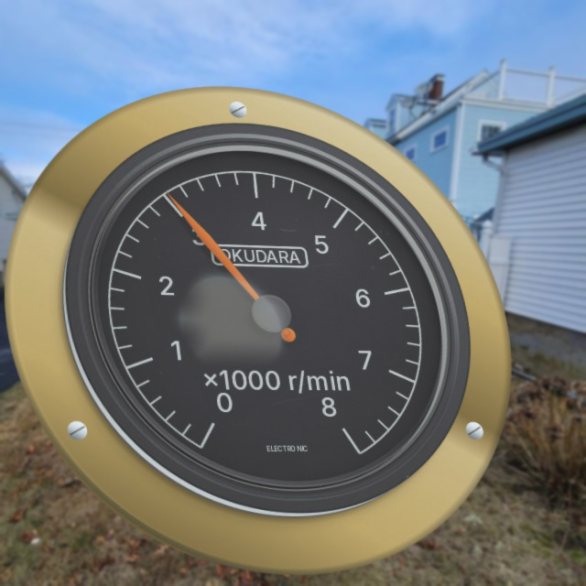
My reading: 3000,rpm
